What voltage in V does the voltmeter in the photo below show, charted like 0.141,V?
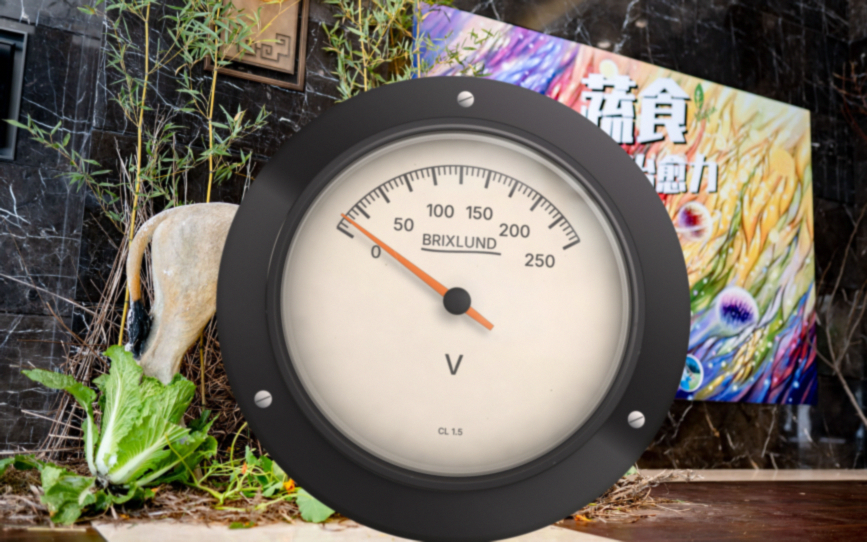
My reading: 10,V
